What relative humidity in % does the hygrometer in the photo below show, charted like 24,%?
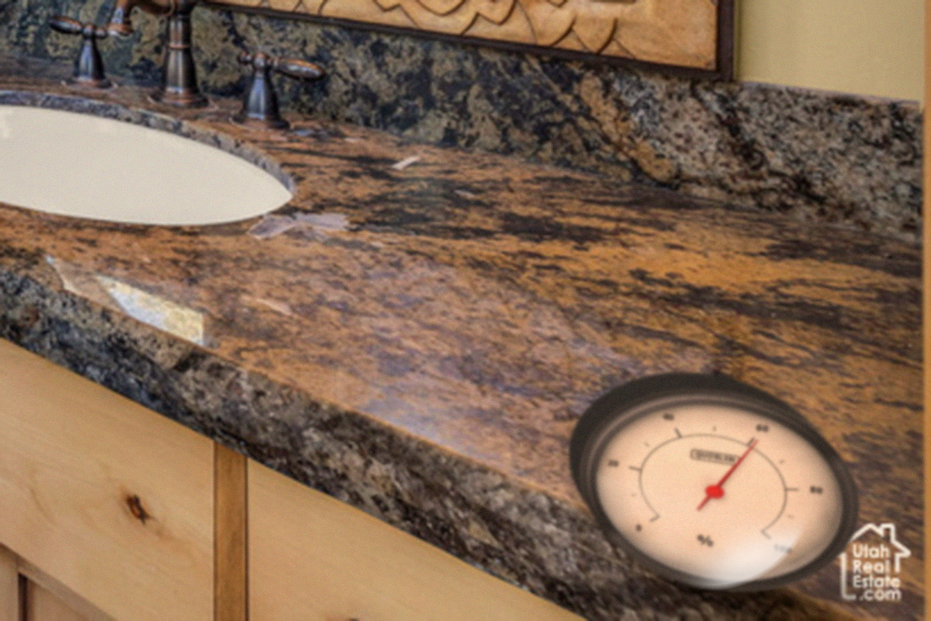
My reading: 60,%
